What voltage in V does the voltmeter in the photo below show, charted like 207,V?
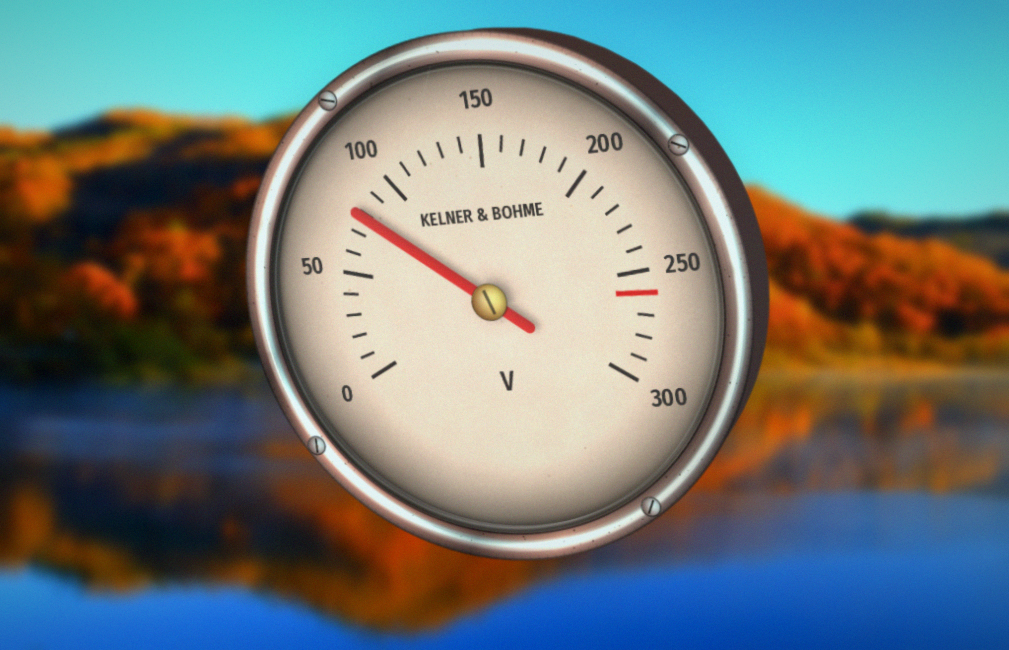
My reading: 80,V
